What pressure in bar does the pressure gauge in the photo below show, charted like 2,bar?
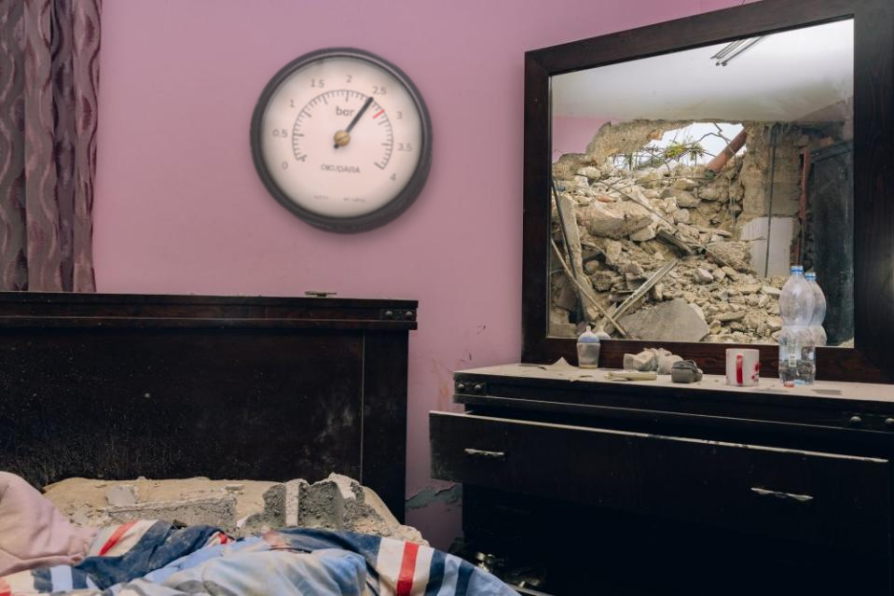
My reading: 2.5,bar
